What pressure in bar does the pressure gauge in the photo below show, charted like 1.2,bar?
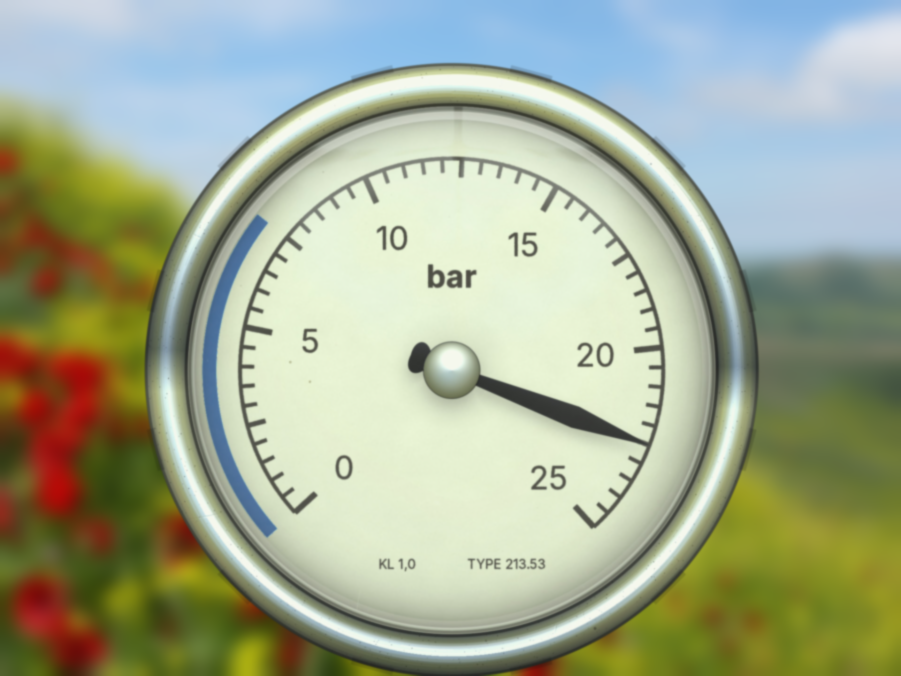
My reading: 22.5,bar
